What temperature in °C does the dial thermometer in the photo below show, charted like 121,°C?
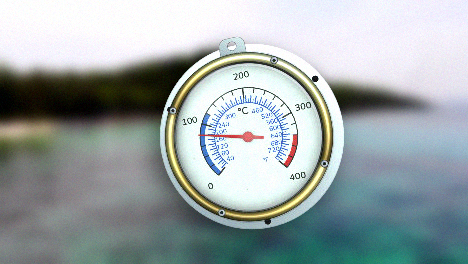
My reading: 80,°C
